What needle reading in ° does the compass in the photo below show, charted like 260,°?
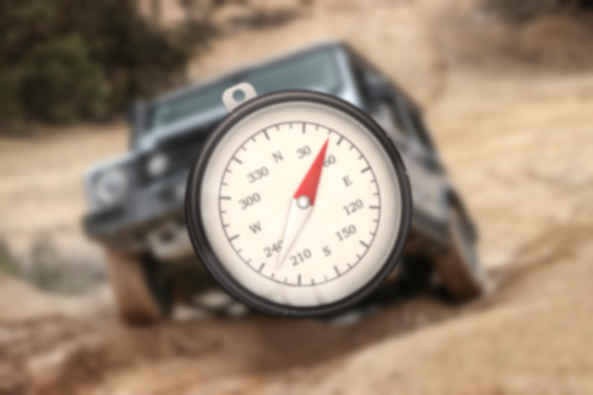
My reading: 50,°
